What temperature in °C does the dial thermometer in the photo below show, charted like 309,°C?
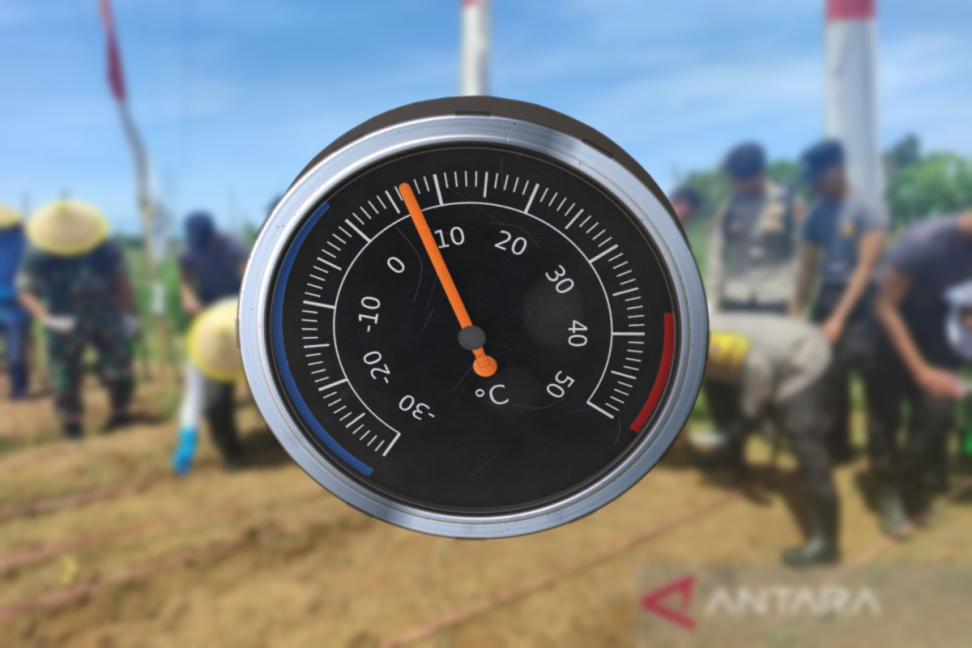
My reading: 7,°C
